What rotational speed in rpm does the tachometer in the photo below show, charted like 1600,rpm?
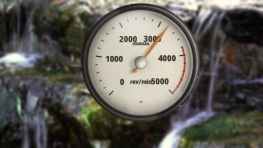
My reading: 3200,rpm
